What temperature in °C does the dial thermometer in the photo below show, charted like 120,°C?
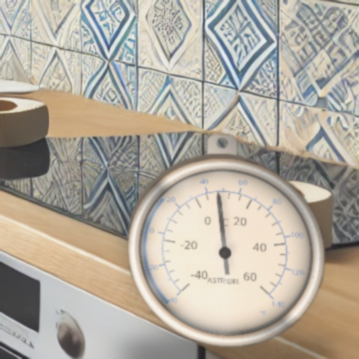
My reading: 8,°C
